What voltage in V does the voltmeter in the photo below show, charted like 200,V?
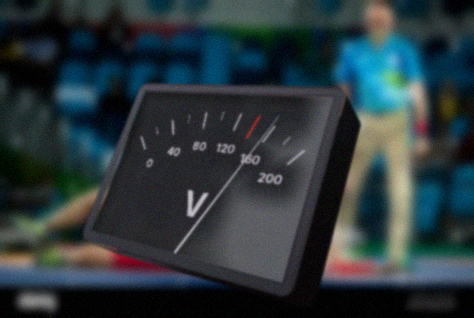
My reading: 160,V
